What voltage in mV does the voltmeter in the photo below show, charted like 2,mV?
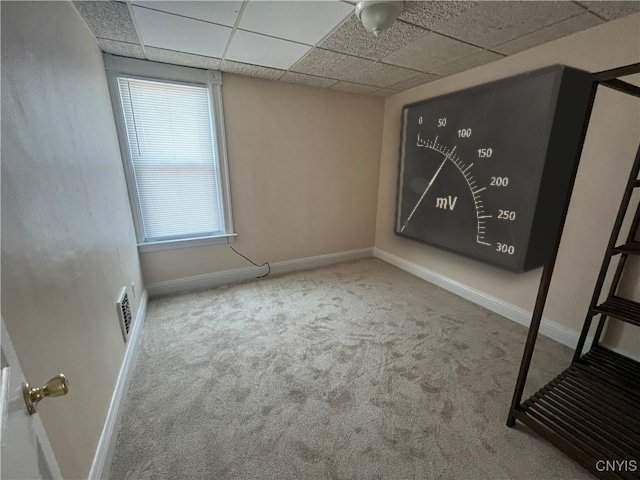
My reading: 100,mV
